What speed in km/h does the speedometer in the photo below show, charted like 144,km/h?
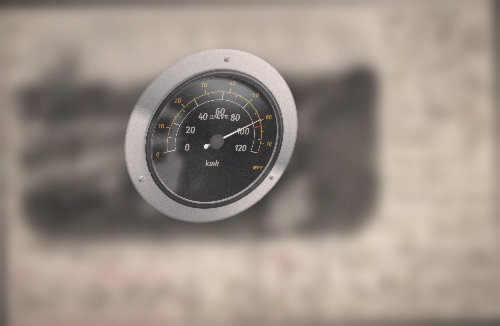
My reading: 95,km/h
